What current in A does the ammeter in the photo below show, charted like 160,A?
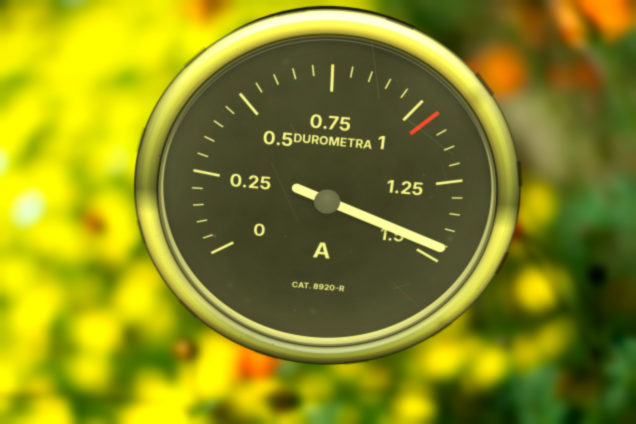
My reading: 1.45,A
